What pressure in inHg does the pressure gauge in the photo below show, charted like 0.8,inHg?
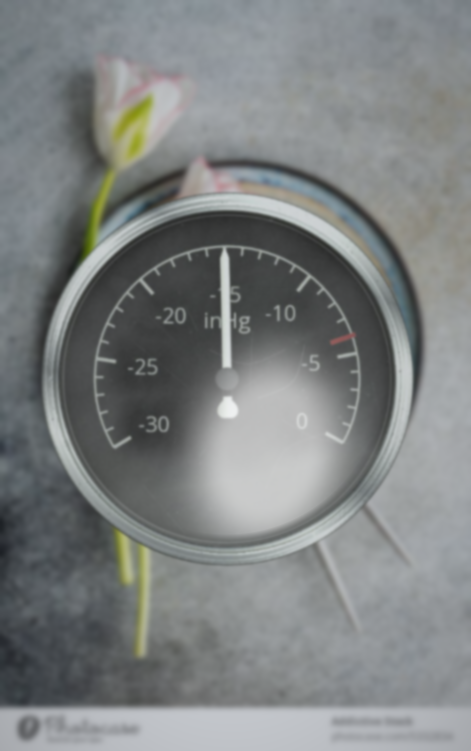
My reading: -15,inHg
